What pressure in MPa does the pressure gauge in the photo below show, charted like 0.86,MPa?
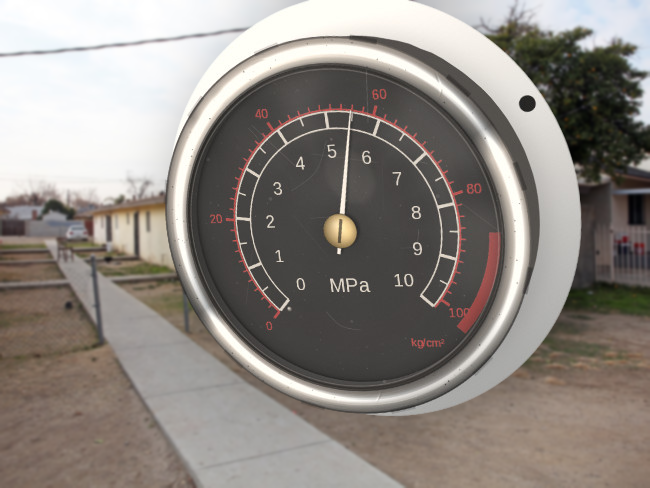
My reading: 5.5,MPa
